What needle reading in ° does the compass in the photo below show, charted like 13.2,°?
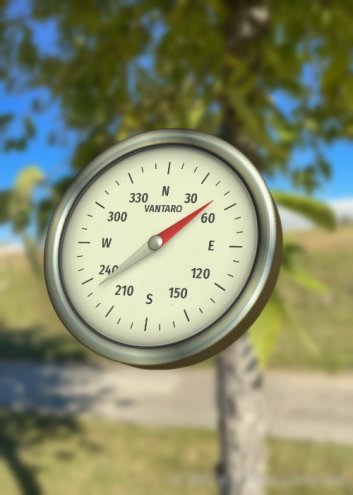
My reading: 50,°
